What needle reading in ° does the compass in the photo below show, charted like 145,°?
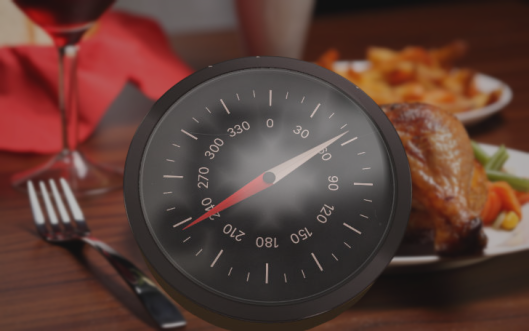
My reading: 235,°
